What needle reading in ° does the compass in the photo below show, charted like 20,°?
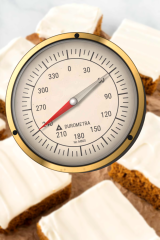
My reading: 240,°
